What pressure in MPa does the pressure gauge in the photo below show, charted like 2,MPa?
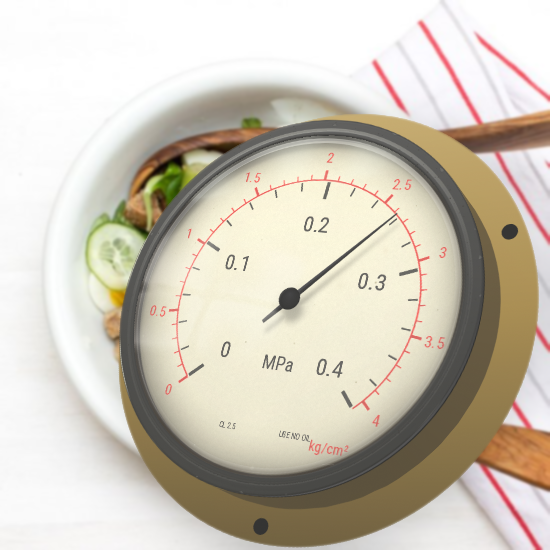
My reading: 0.26,MPa
